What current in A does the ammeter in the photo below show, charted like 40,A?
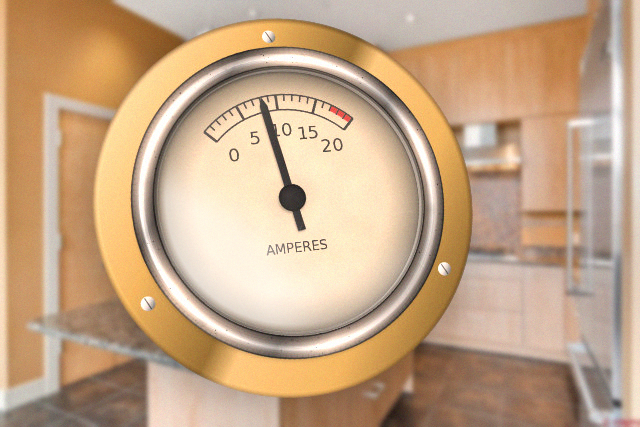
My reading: 8,A
